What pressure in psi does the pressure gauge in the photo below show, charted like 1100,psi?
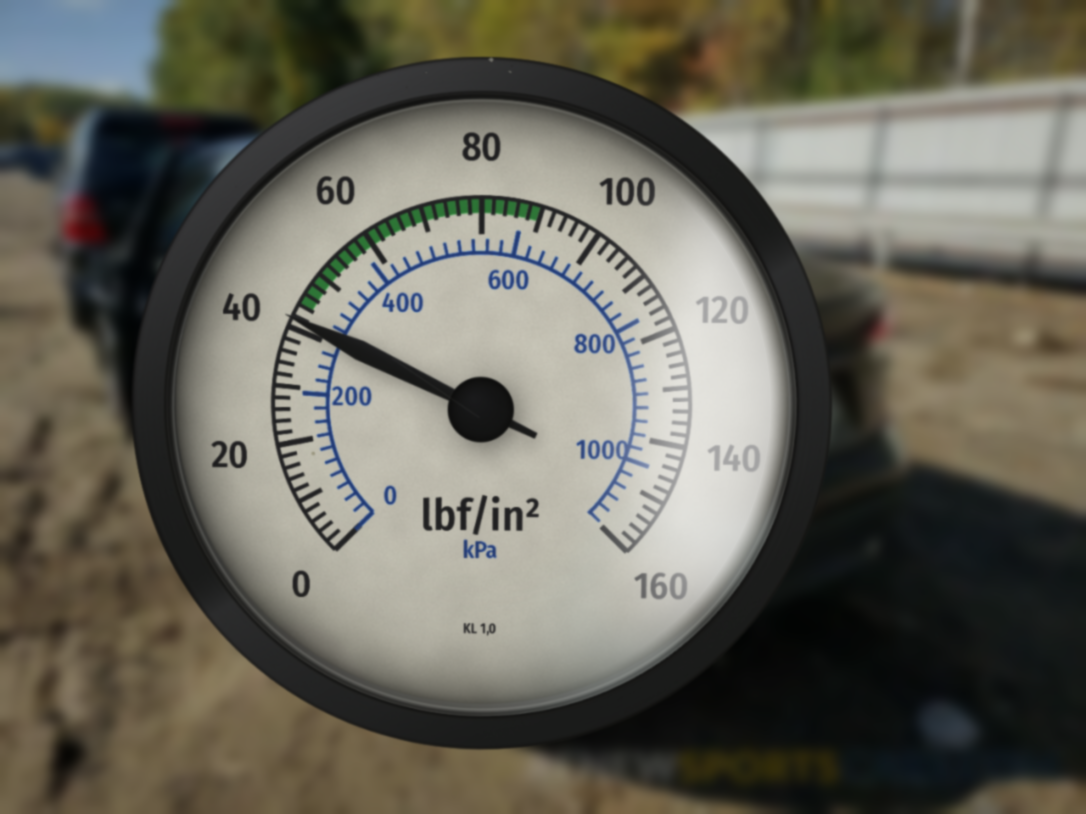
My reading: 42,psi
